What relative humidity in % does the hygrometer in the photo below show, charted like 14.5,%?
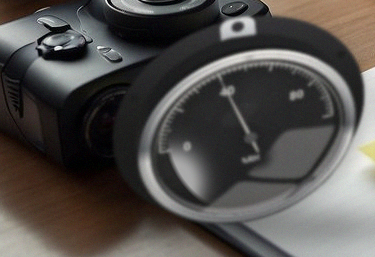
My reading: 40,%
